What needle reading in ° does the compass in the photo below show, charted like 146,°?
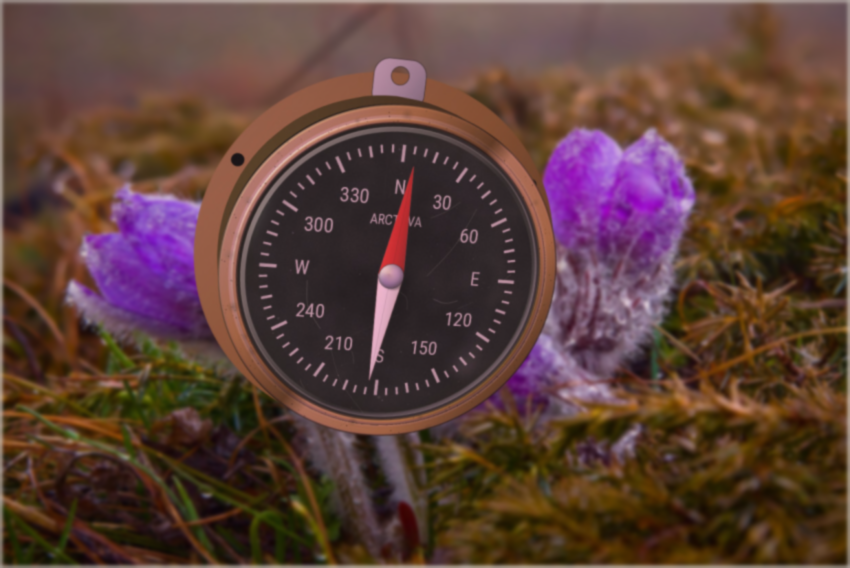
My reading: 5,°
